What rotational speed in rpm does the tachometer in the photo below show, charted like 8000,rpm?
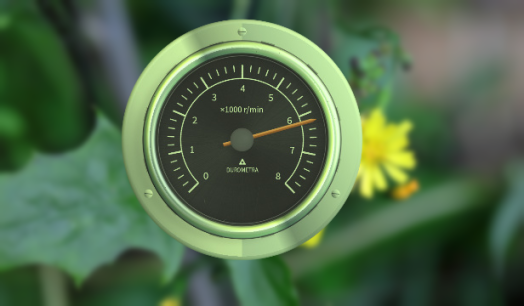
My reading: 6200,rpm
